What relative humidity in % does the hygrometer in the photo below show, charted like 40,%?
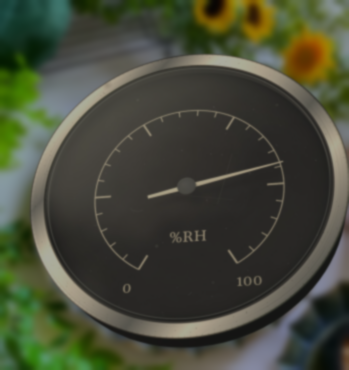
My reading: 76,%
